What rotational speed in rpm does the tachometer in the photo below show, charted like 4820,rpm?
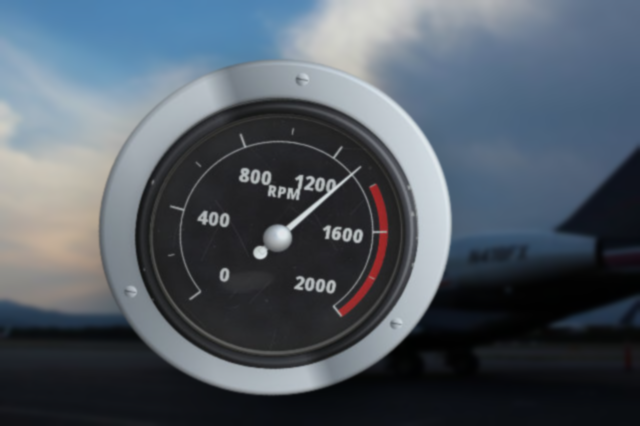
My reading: 1300,rpm
